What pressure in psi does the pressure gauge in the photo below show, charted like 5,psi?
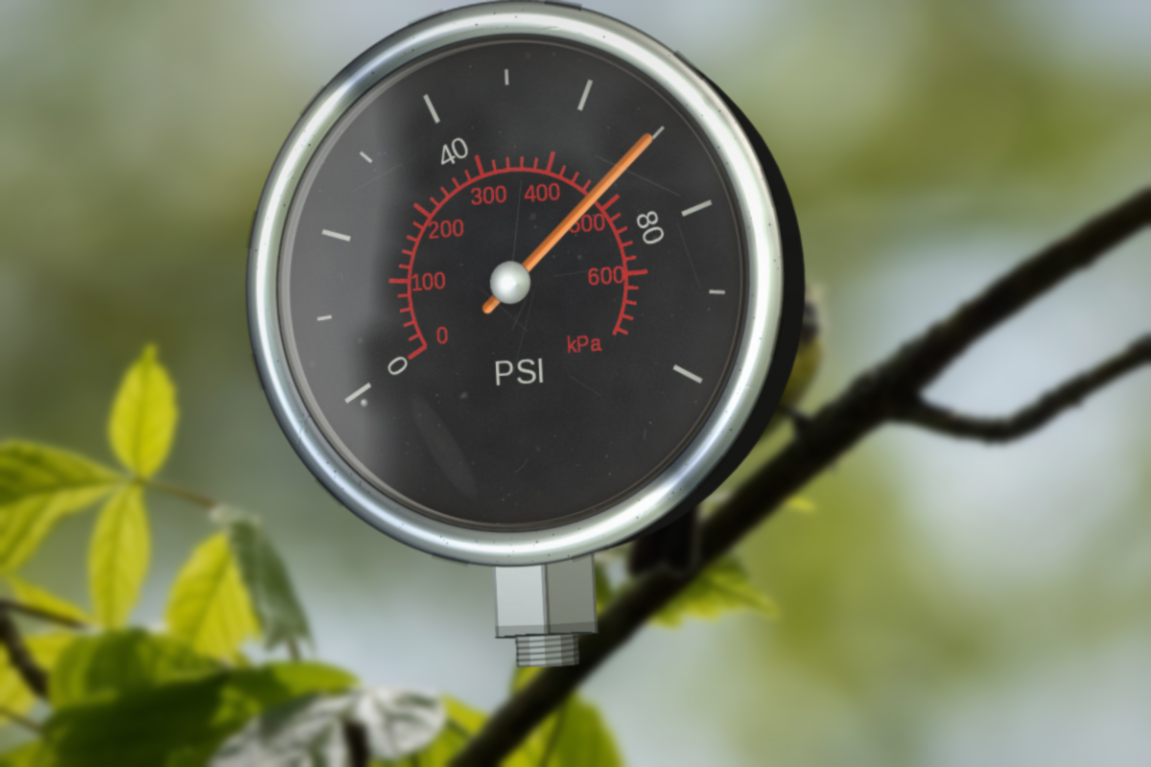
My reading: 70,psi
